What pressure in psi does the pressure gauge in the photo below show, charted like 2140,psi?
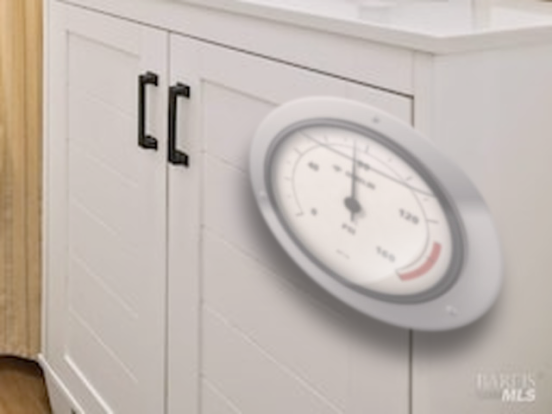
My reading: 75,psi
